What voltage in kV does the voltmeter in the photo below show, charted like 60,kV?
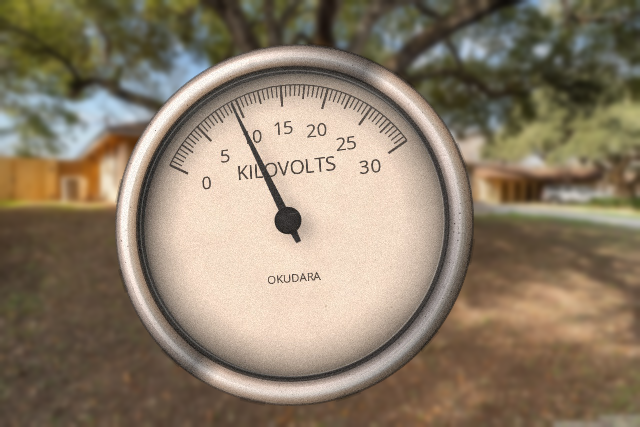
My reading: 9.5,kV
